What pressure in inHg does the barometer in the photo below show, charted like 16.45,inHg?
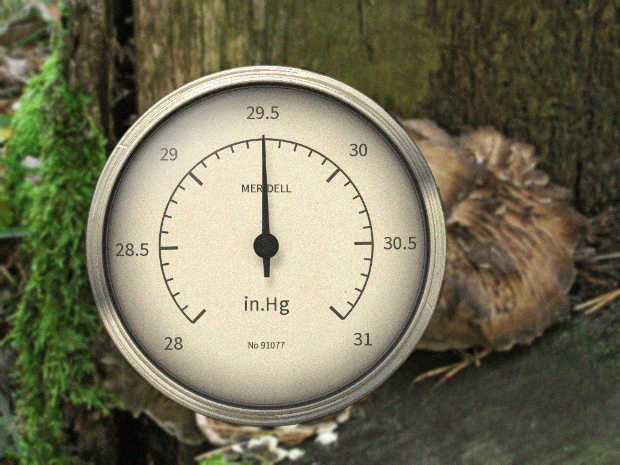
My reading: 29.5,inHg
